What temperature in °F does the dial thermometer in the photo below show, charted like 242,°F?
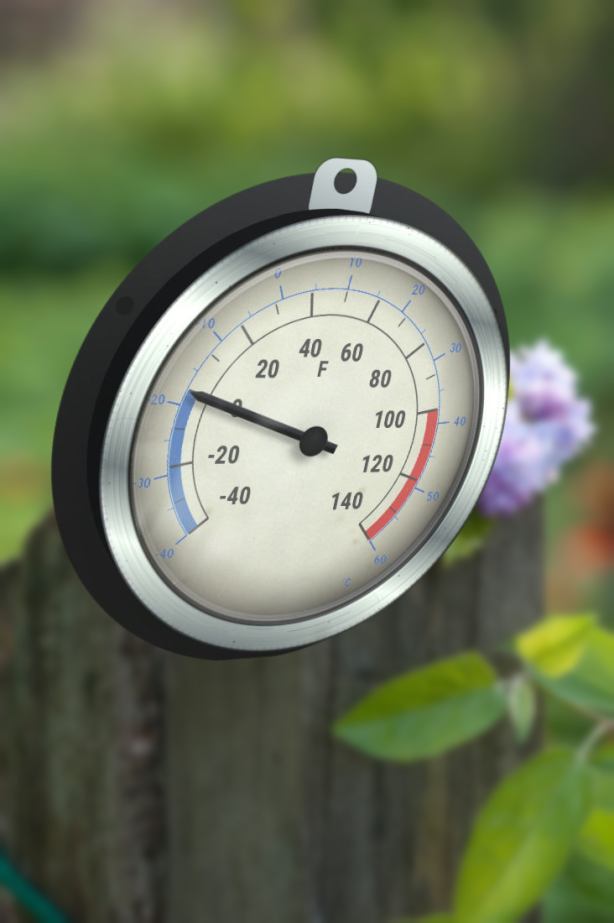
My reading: 0,°F
